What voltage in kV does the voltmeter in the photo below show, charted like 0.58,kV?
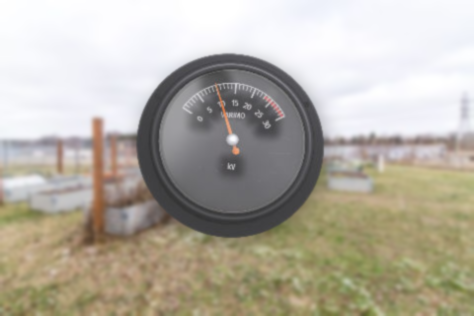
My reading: 10,kV
